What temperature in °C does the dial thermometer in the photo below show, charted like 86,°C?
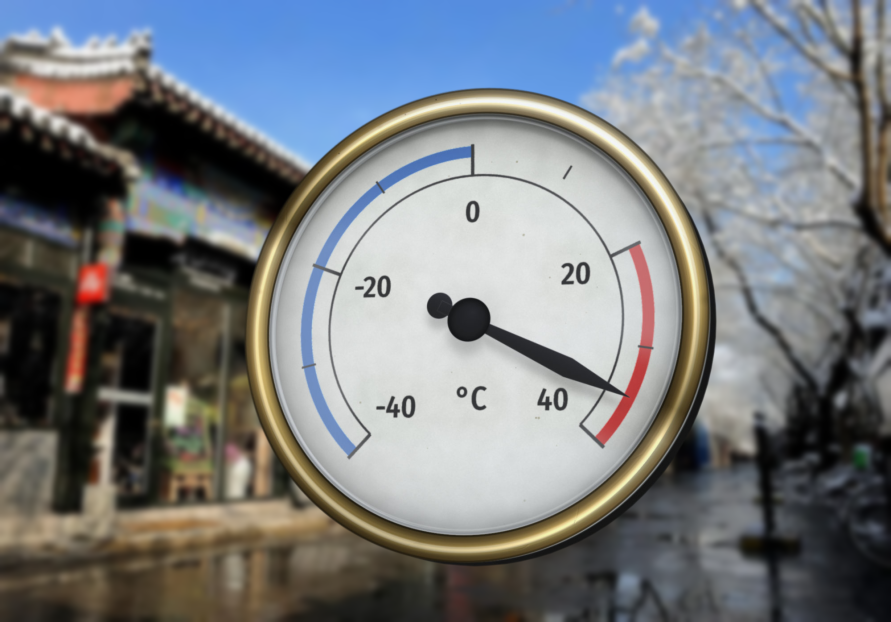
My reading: 35,°C
